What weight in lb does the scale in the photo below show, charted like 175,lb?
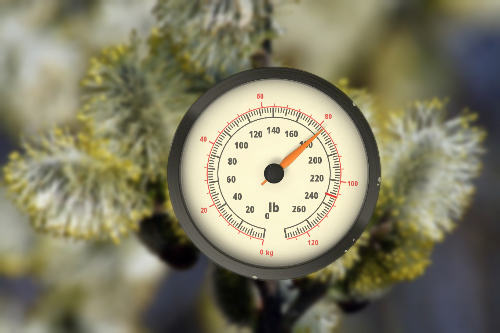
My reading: 180,lb
